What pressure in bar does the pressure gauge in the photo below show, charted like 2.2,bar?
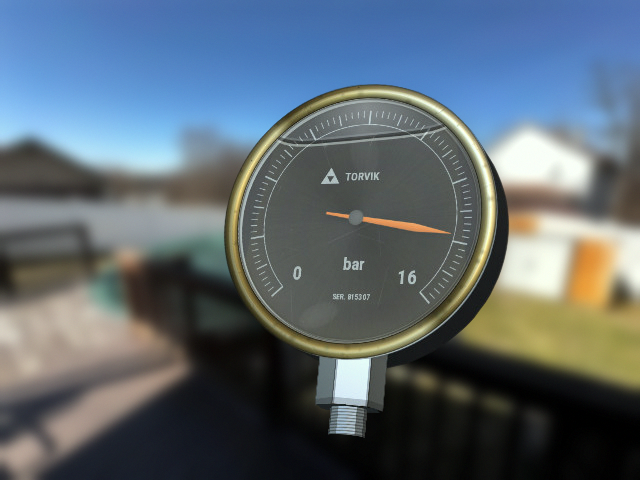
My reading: 13.8,bar
